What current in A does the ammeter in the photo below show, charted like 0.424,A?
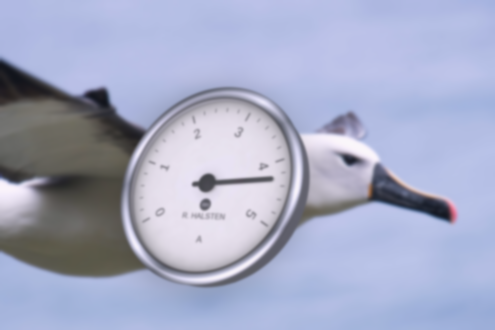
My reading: 4.3,A
